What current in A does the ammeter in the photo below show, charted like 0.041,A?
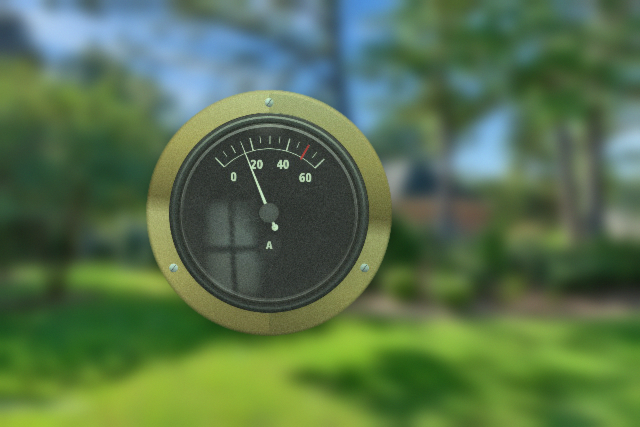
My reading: 15,A
